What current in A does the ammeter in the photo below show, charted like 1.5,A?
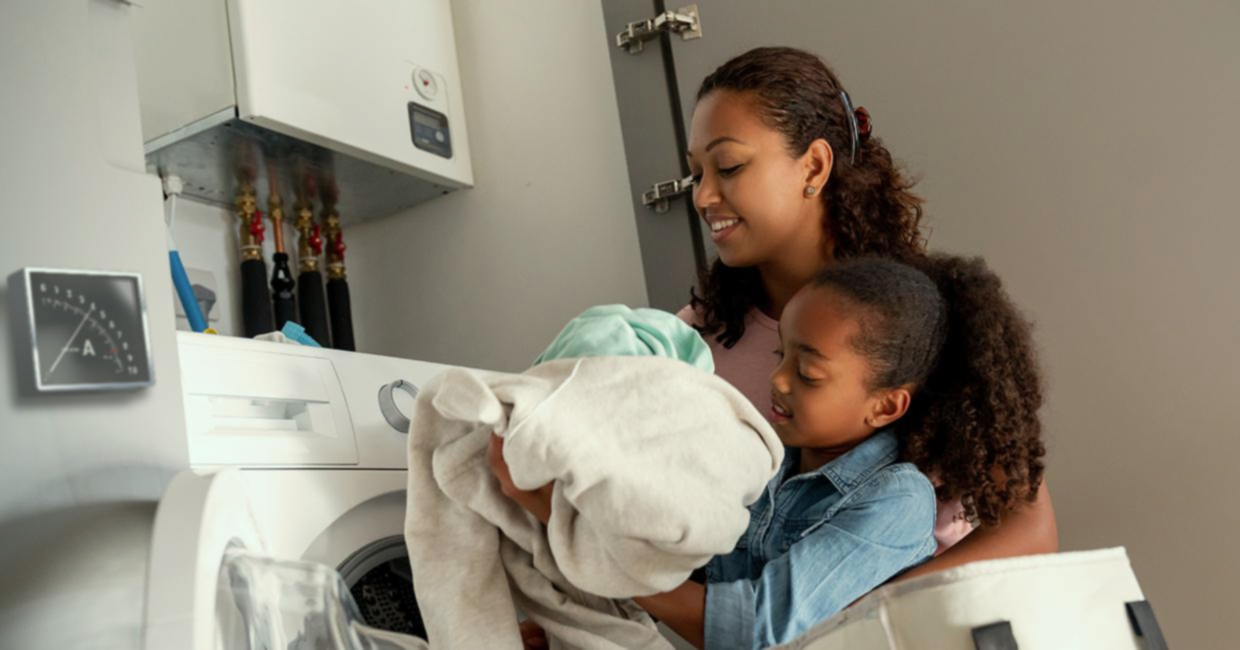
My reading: 4,A
